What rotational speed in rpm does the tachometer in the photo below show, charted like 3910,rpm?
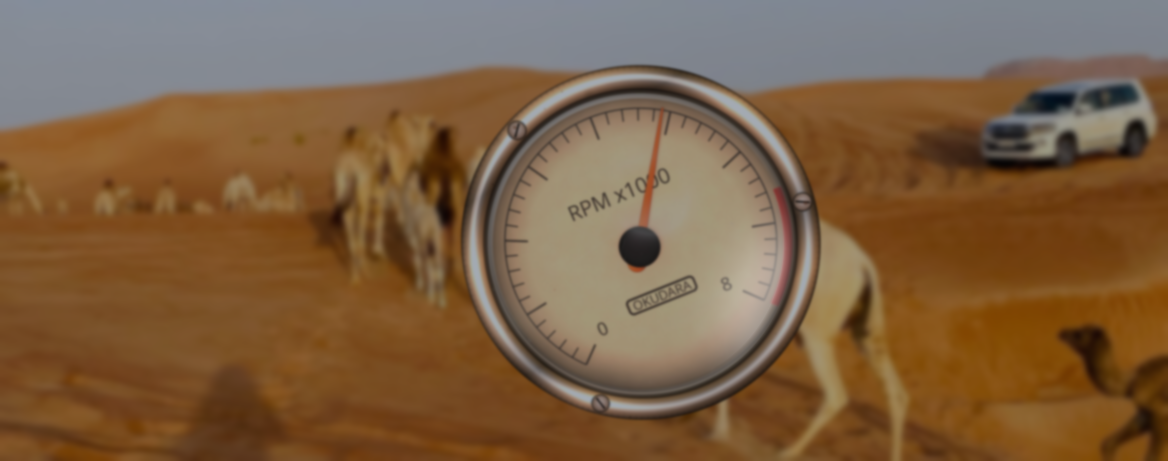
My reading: 4900,rpm
